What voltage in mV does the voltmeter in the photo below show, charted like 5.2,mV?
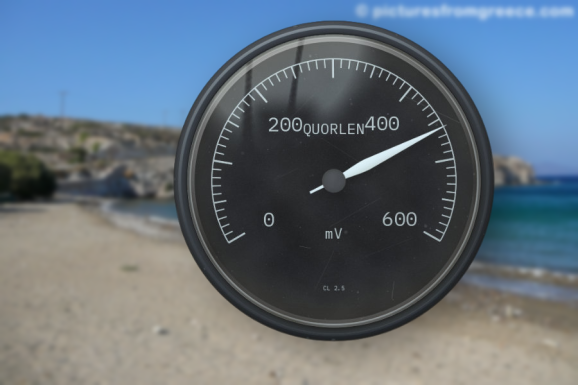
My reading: 460,mV
